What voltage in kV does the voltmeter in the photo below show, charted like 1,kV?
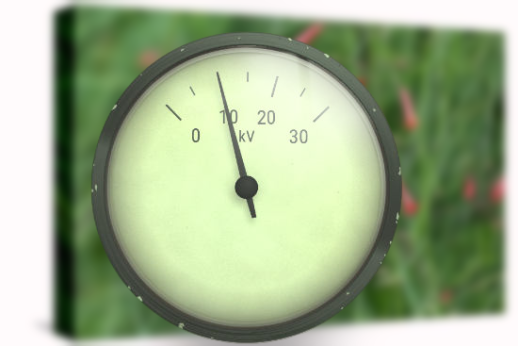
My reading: 10,kV
